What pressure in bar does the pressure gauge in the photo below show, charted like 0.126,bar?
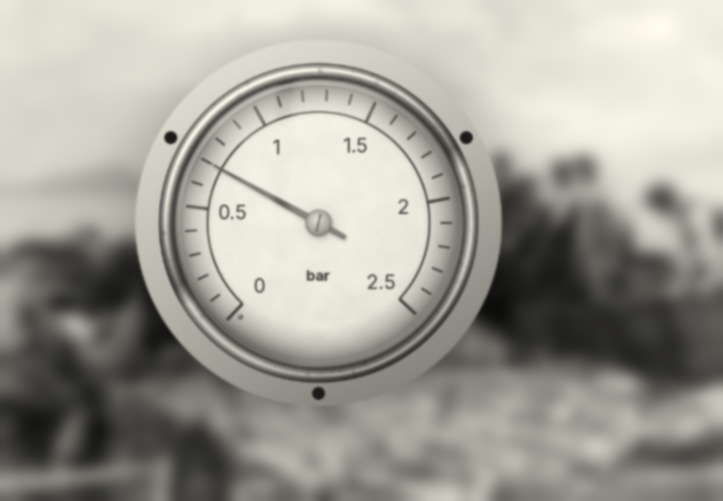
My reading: 0.7,bar
